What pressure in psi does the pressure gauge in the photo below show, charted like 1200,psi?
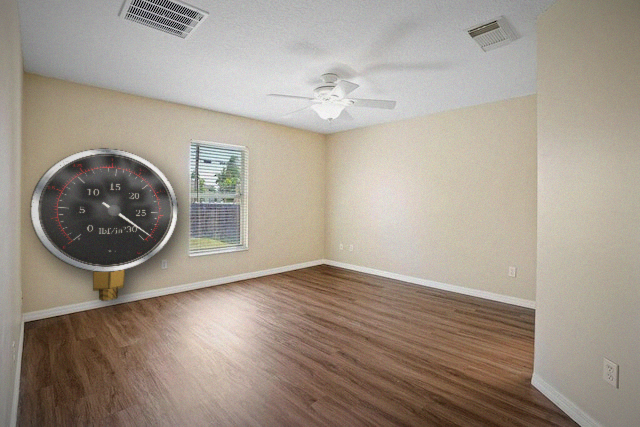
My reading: 29,psi
